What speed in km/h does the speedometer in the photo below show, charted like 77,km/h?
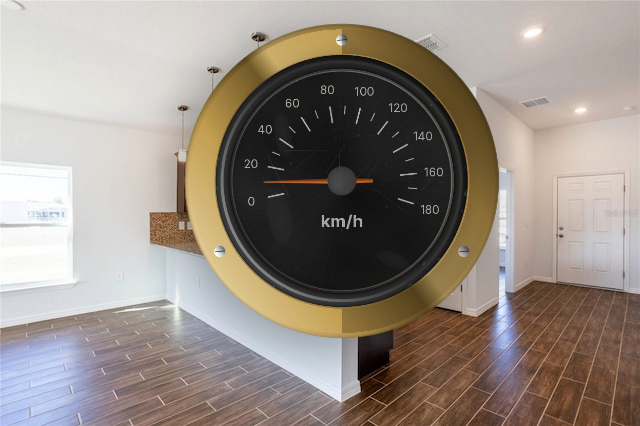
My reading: 10,km/h
